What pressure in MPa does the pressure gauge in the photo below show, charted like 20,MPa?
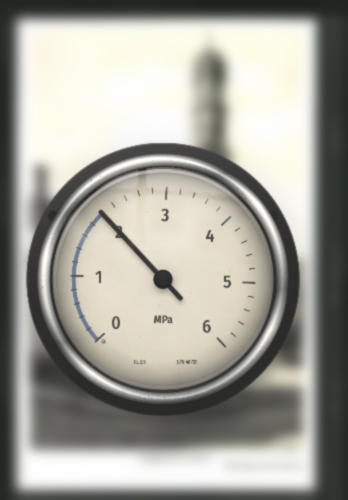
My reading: 2,MPa
